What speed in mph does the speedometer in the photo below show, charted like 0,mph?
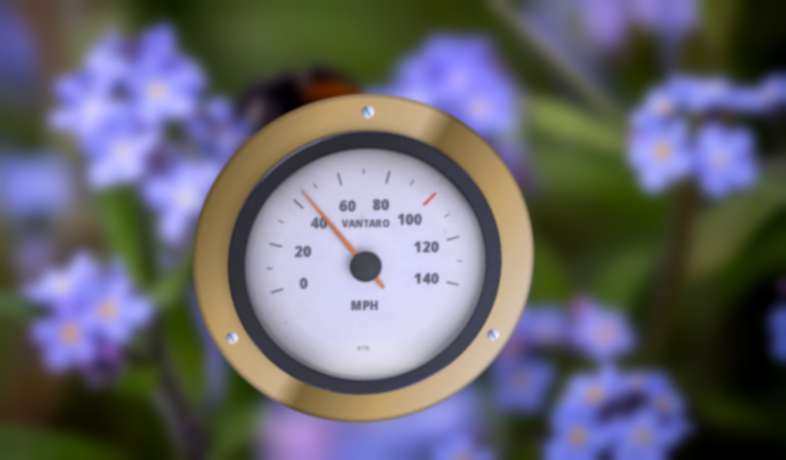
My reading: 45,mph
